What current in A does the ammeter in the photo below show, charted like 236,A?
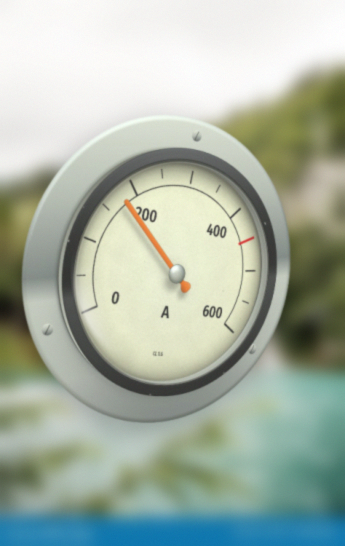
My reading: 175,A
